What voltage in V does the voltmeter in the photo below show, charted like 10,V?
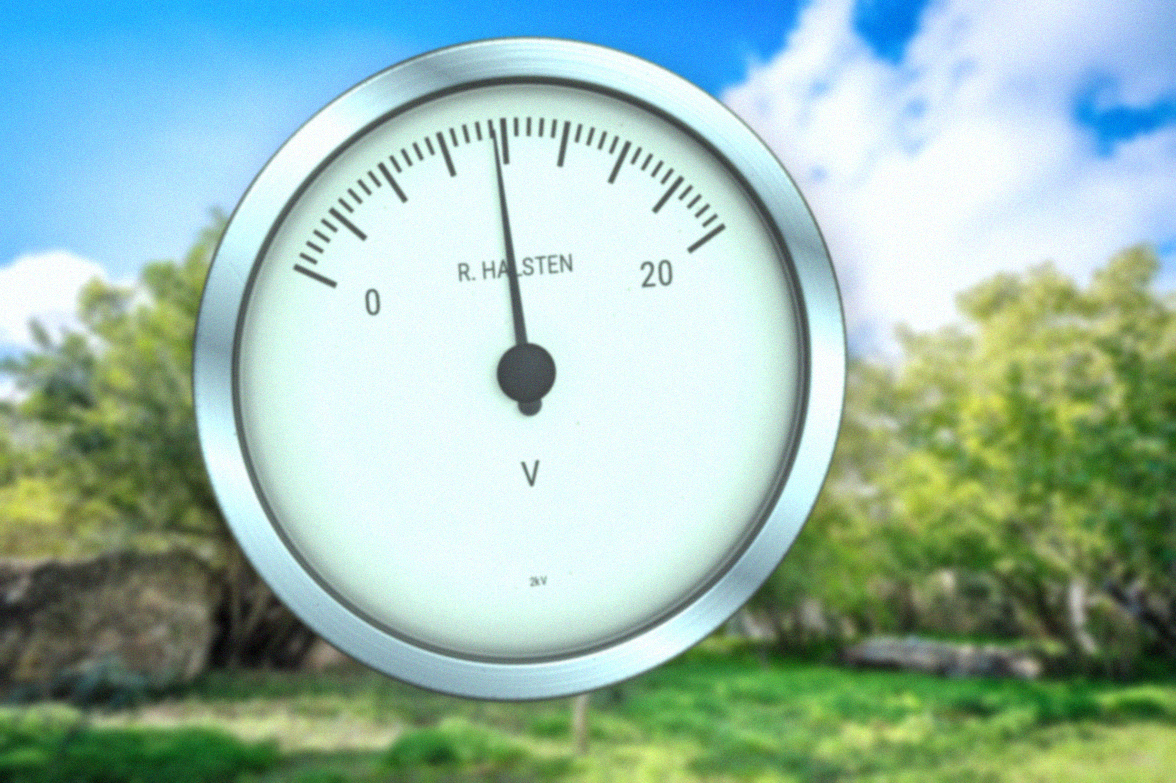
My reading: 9.5,V
